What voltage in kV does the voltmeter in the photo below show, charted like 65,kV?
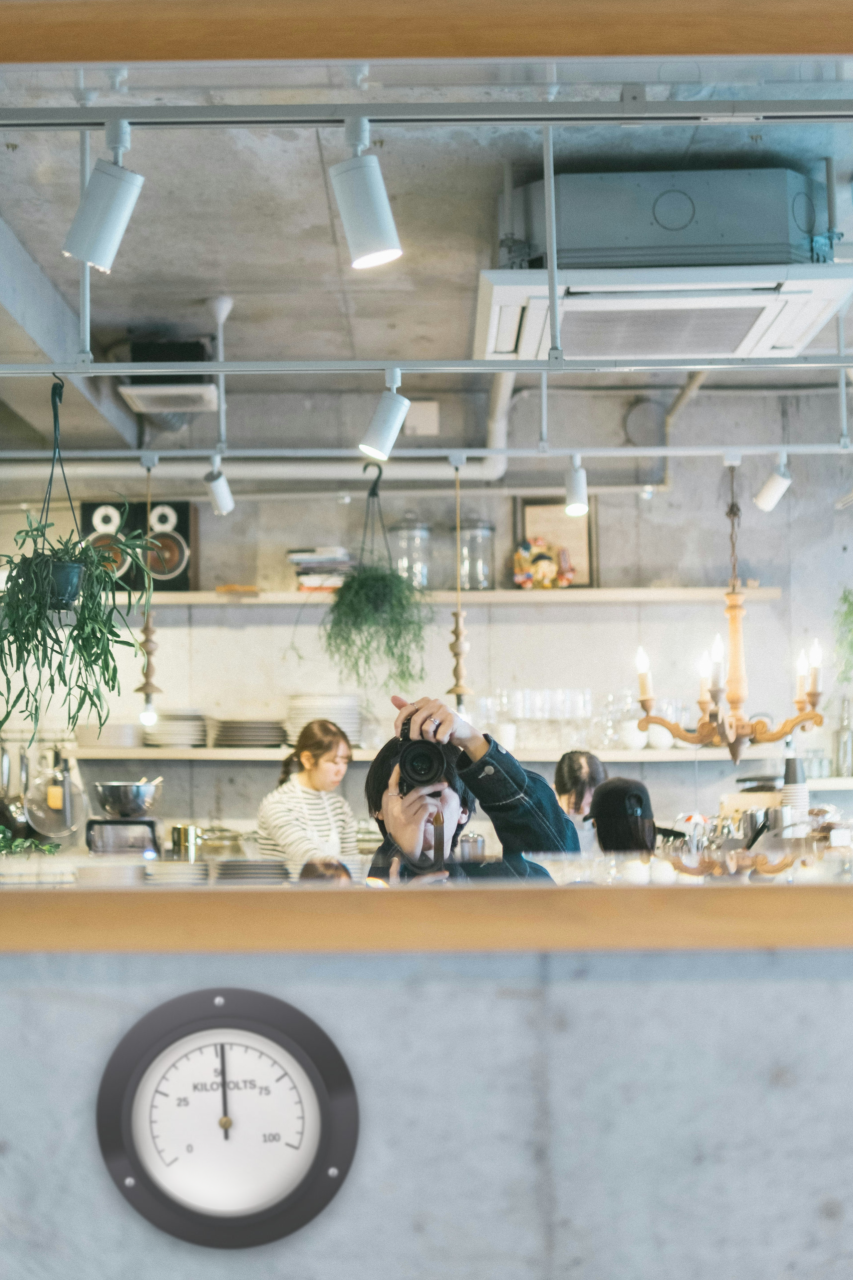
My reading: 52.5,kV
